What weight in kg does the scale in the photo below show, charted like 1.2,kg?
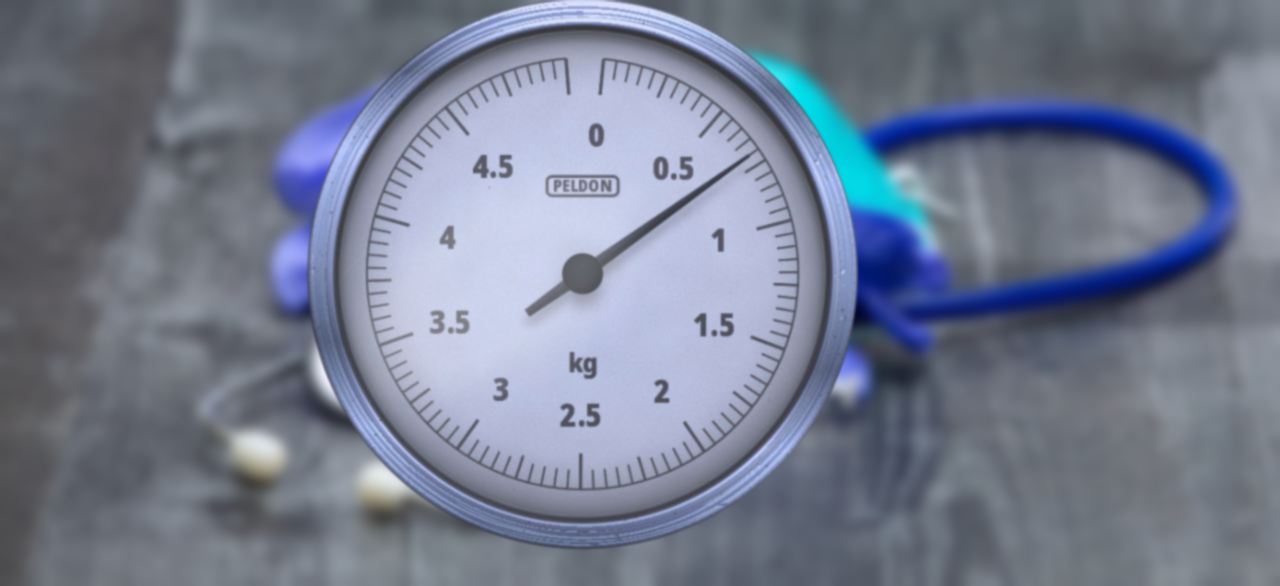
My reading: 0.7,kg
